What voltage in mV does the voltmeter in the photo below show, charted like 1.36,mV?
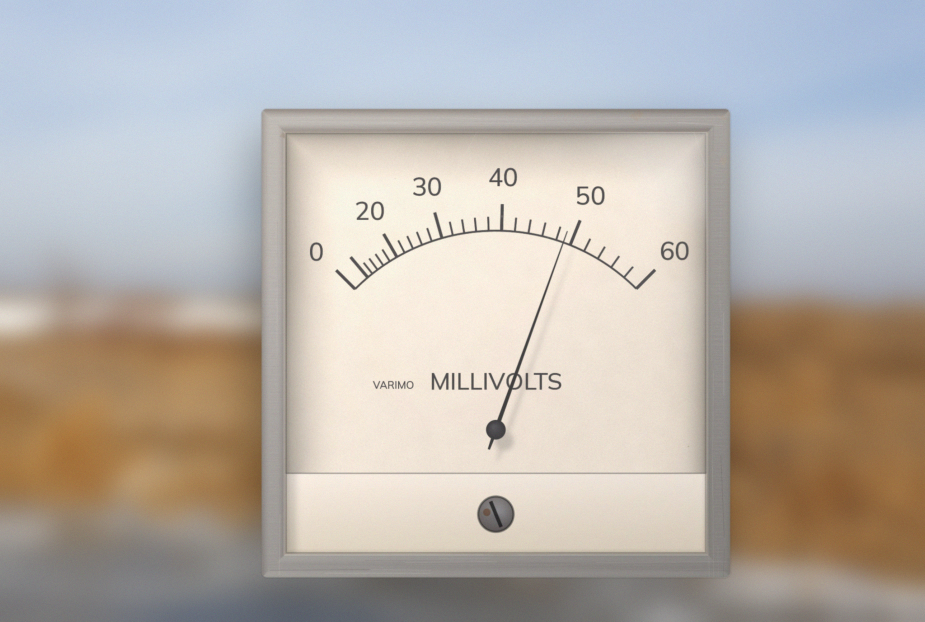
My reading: 49,mV
